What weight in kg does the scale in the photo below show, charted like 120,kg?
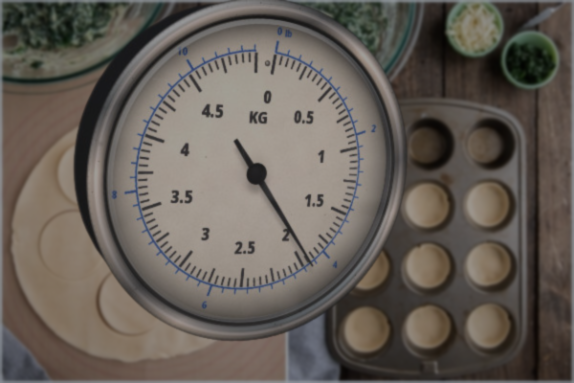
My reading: 1.95,kg
